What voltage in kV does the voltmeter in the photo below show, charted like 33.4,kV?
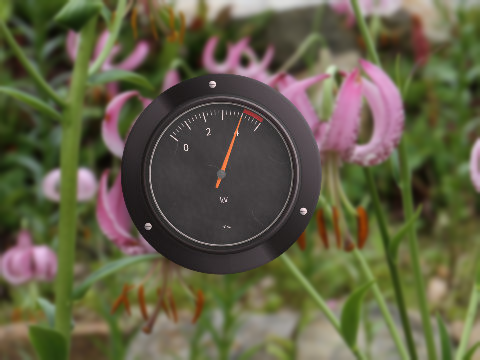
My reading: 4,kV
